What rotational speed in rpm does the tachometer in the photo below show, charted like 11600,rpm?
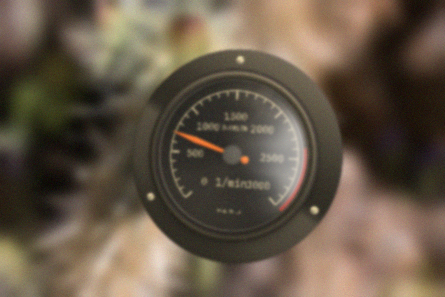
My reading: 700,rpm
